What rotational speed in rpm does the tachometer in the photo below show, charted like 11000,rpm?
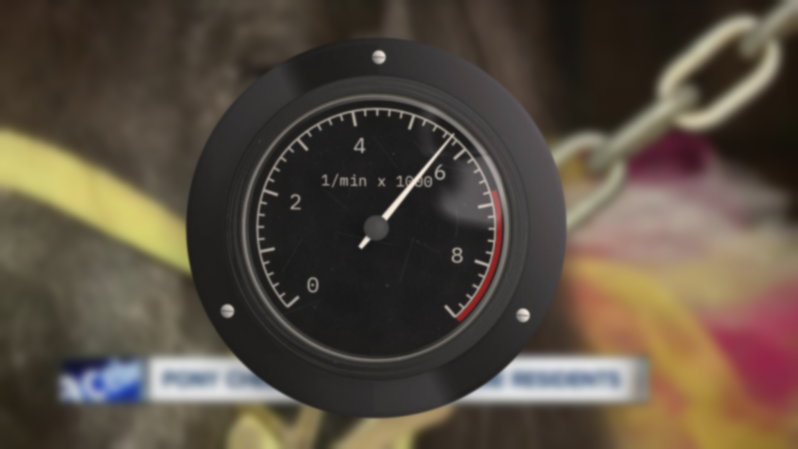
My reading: 5700,rpm
